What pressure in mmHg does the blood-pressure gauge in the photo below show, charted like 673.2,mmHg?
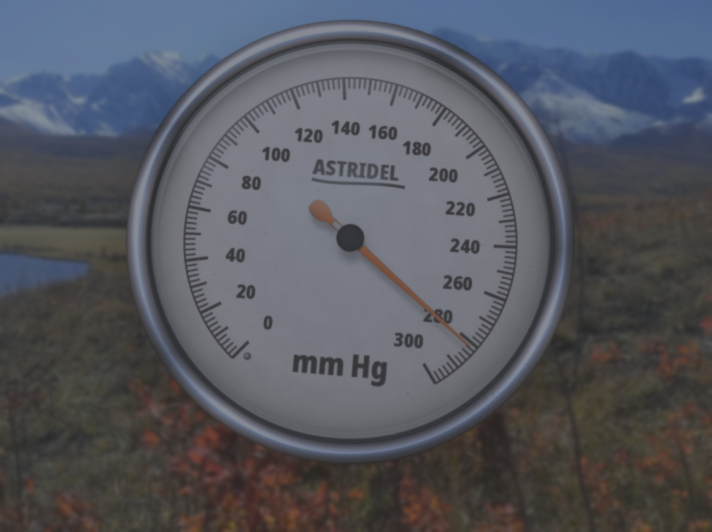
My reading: 282,mmHg
